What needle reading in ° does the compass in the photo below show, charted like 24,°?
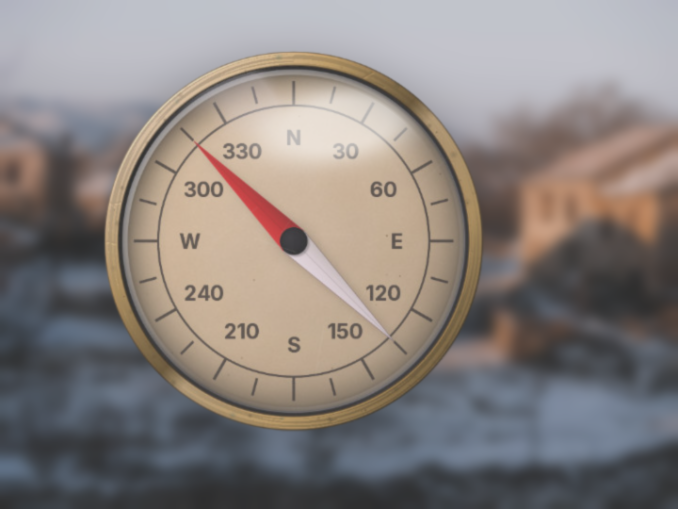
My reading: 315,°
